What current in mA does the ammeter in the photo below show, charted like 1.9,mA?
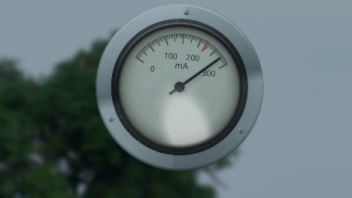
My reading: 275,mA
